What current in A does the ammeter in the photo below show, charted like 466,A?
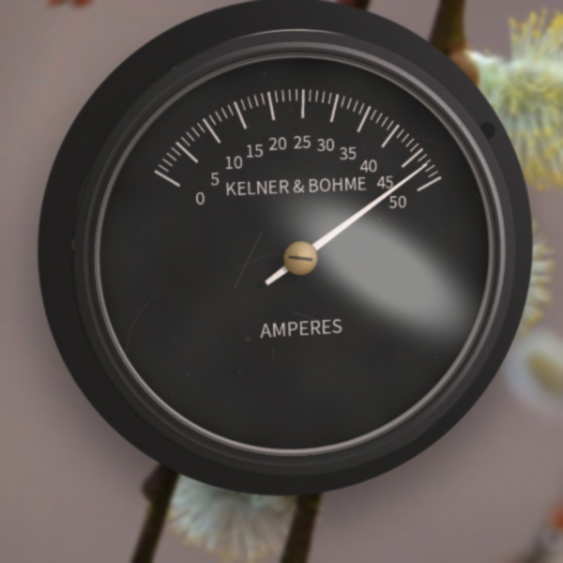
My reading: 47,A
